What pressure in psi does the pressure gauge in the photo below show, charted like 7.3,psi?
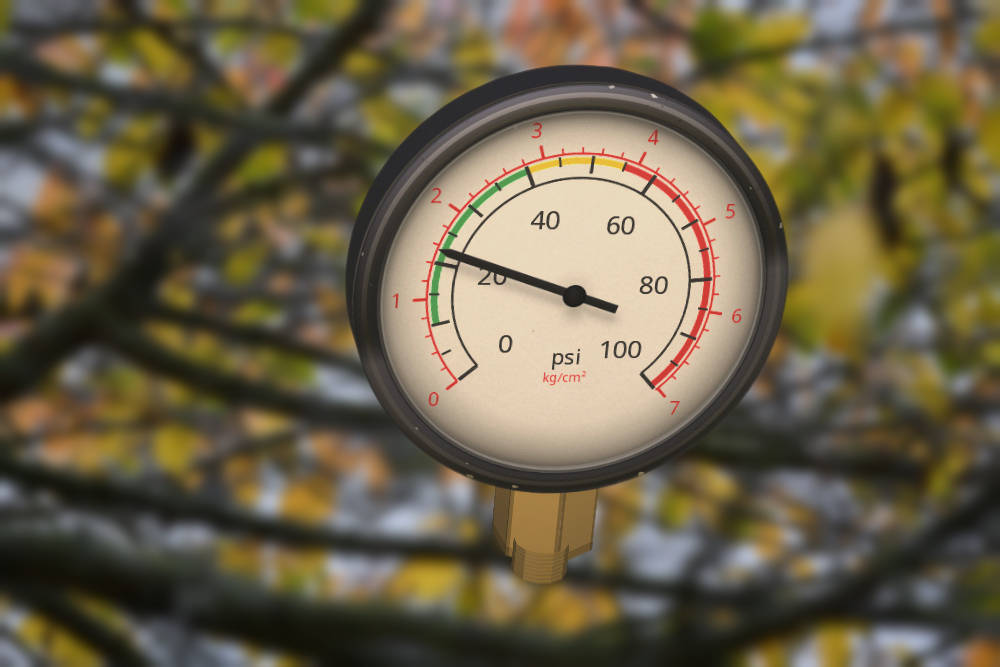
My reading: 22.5,psi
